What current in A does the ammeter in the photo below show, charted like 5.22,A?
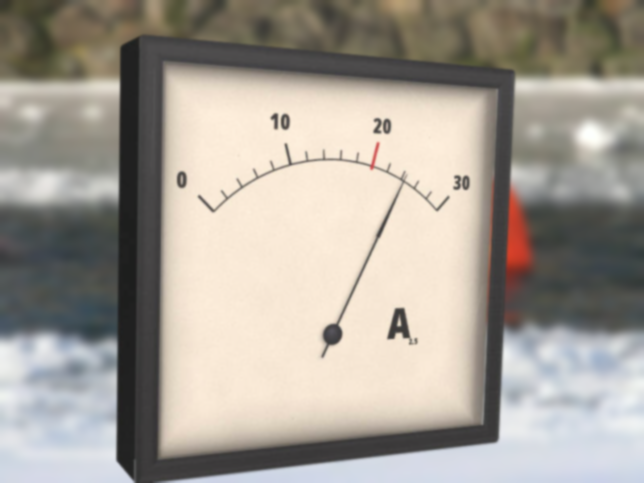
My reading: 24,A
